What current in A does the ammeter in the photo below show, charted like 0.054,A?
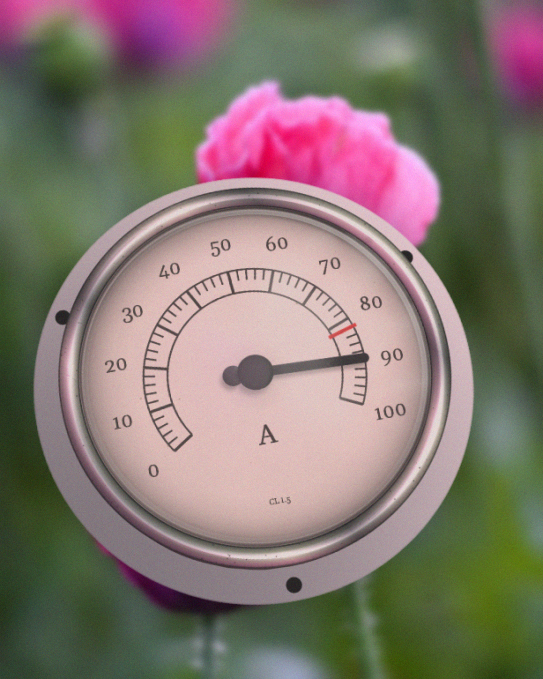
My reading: 90,A
